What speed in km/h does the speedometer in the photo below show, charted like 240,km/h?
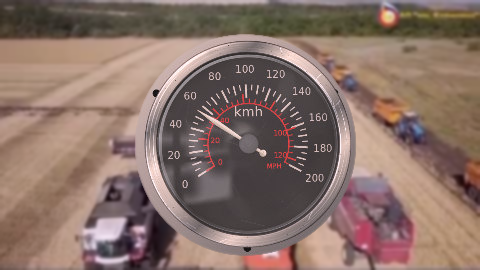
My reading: 55,km/h
